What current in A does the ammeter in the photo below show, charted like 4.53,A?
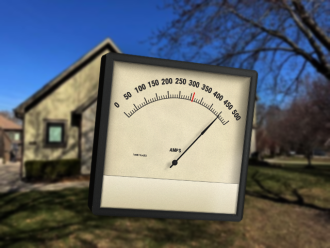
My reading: 450,A
